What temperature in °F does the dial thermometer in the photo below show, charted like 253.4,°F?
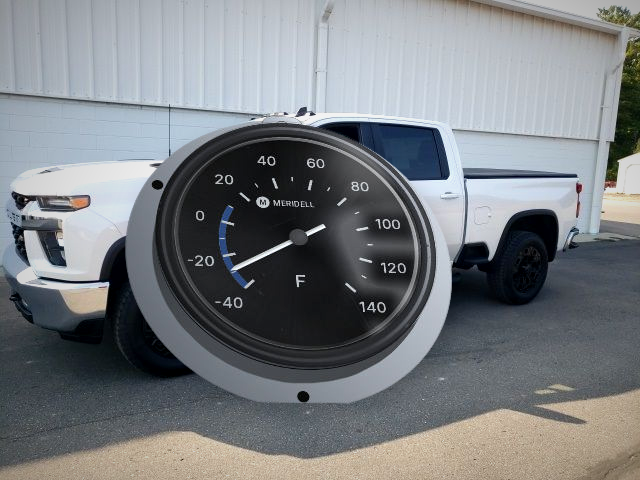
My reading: -30,°F
